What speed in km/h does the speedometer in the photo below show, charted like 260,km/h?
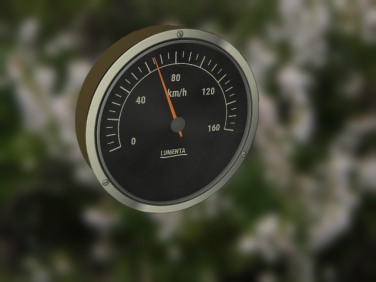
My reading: 65,km/h
